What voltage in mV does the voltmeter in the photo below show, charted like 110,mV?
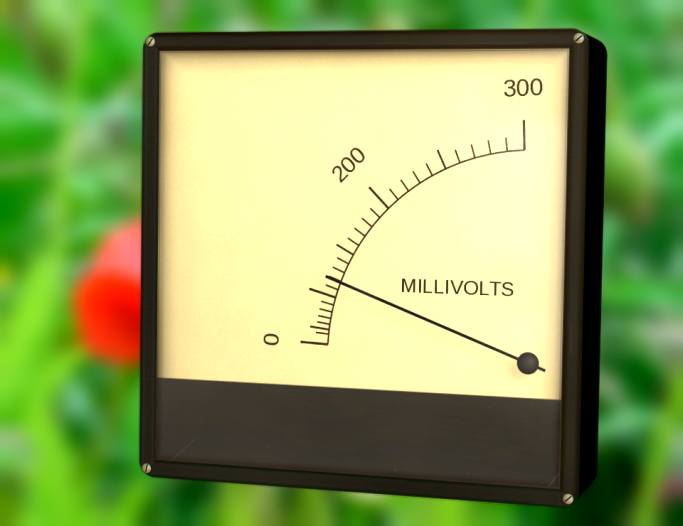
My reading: 120,mV
